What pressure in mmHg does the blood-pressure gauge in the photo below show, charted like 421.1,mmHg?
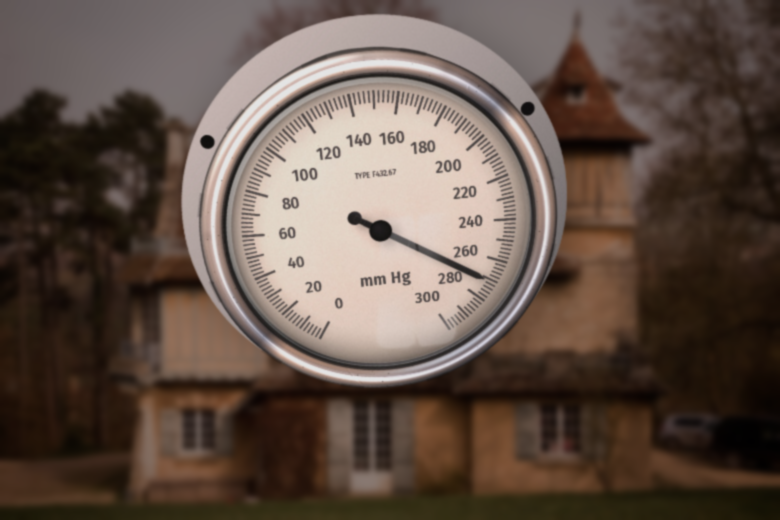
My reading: 270,mmHg
